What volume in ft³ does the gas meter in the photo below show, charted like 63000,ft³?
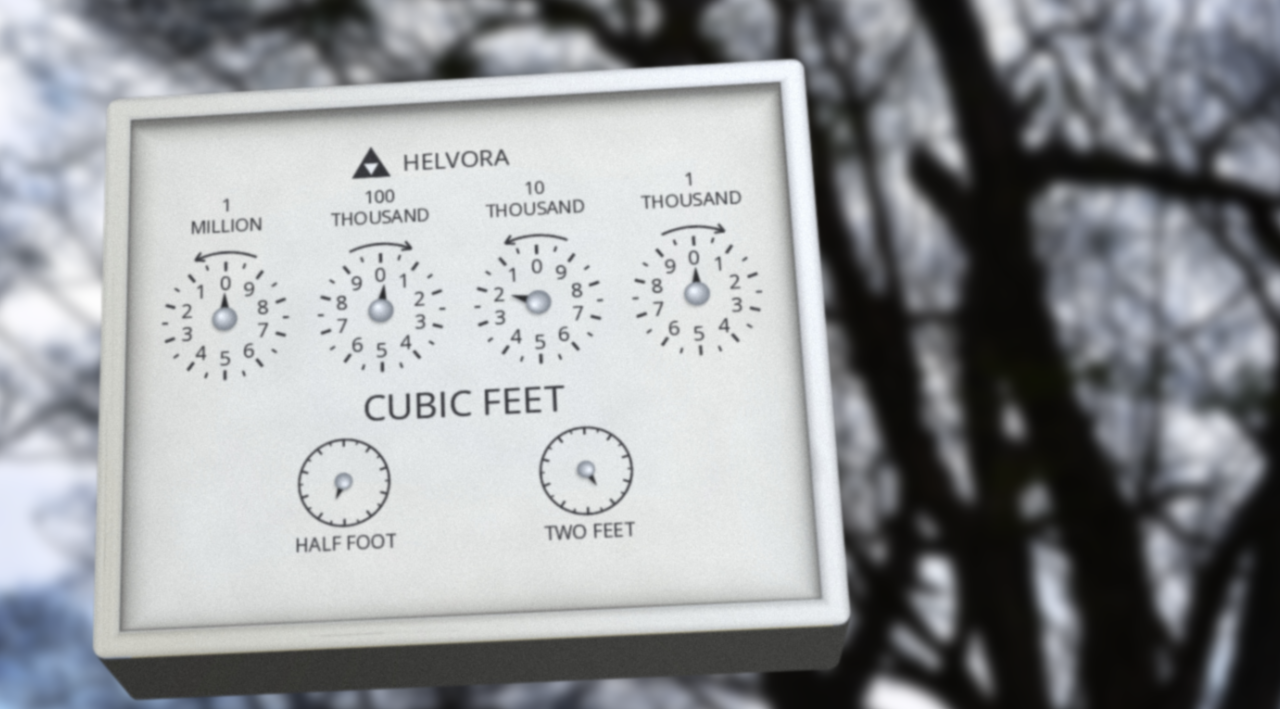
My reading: 2000,ft³
